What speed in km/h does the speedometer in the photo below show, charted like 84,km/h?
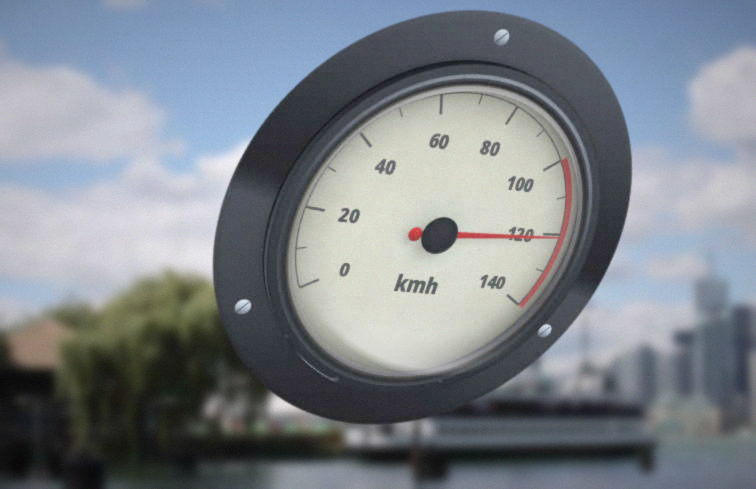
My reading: 120,km/h
